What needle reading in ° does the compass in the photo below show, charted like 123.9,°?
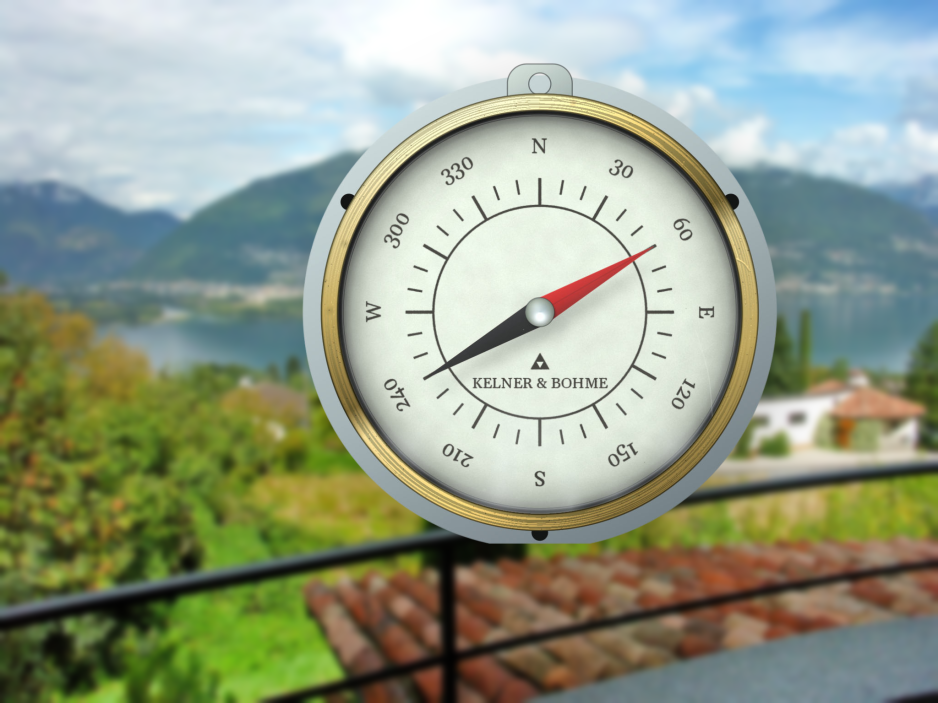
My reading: 60,°
